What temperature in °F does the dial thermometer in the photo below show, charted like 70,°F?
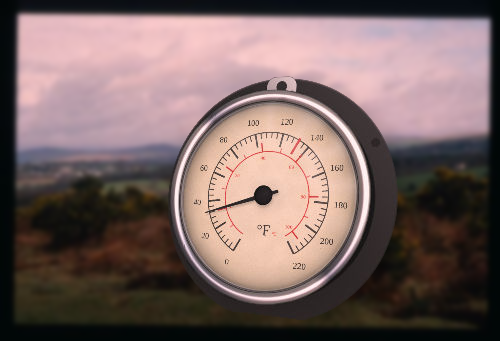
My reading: 32,°F
